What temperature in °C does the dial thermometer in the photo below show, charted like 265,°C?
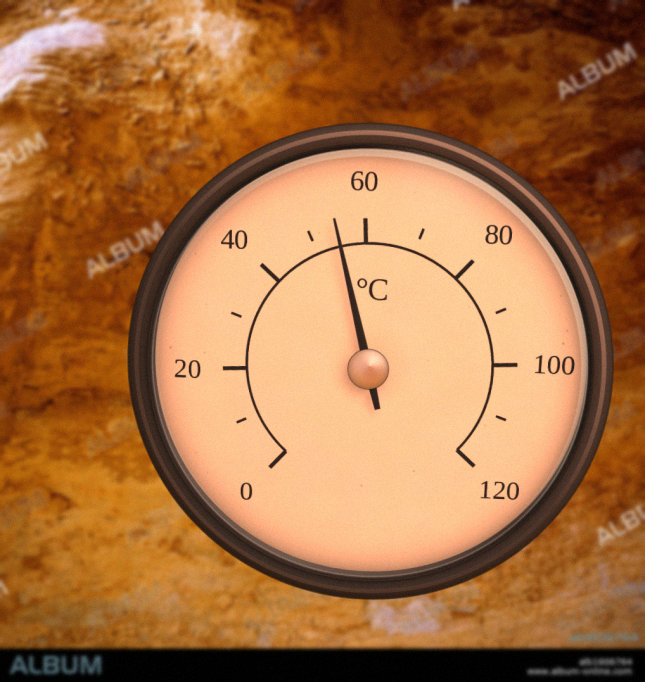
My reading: 55,°C
